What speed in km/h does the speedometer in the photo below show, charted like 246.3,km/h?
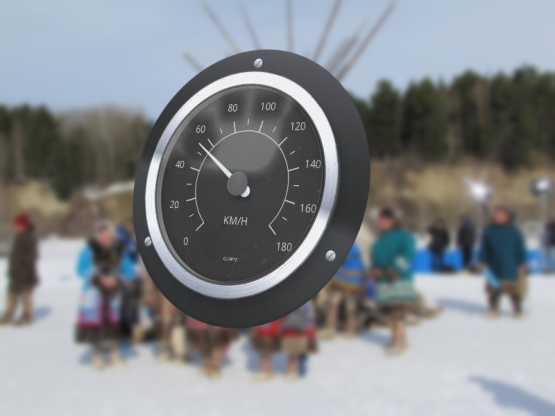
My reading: 55,km/h
